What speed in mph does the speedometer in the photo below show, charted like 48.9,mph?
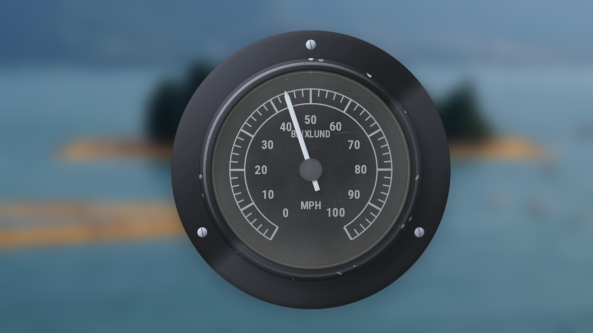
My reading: 44,mph
